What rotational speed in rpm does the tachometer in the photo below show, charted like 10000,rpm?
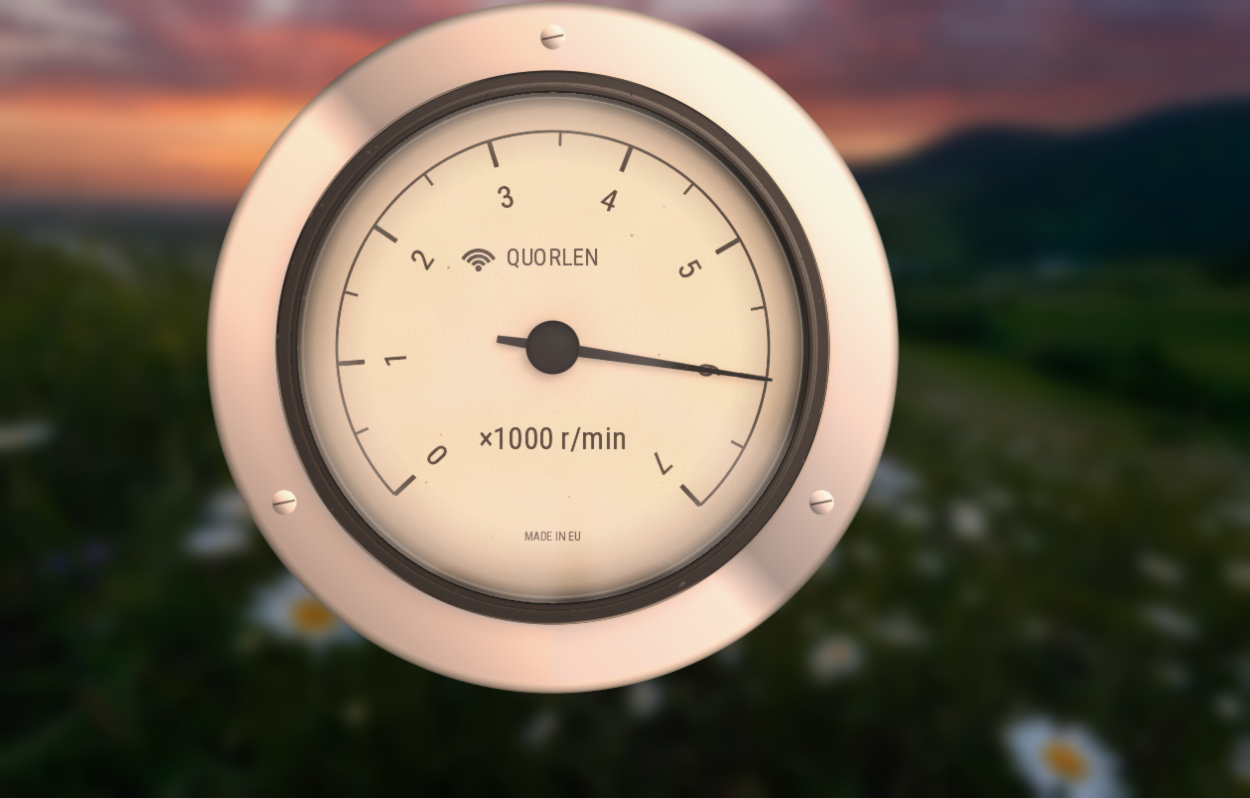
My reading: 6000,rpm
